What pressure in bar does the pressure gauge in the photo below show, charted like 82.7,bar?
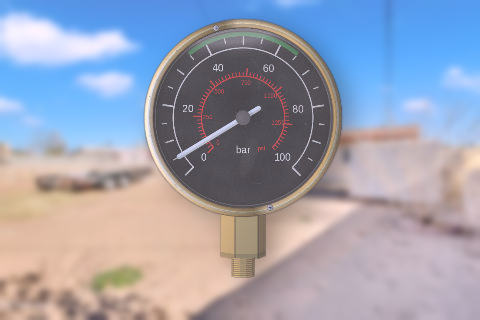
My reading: 5,bar
